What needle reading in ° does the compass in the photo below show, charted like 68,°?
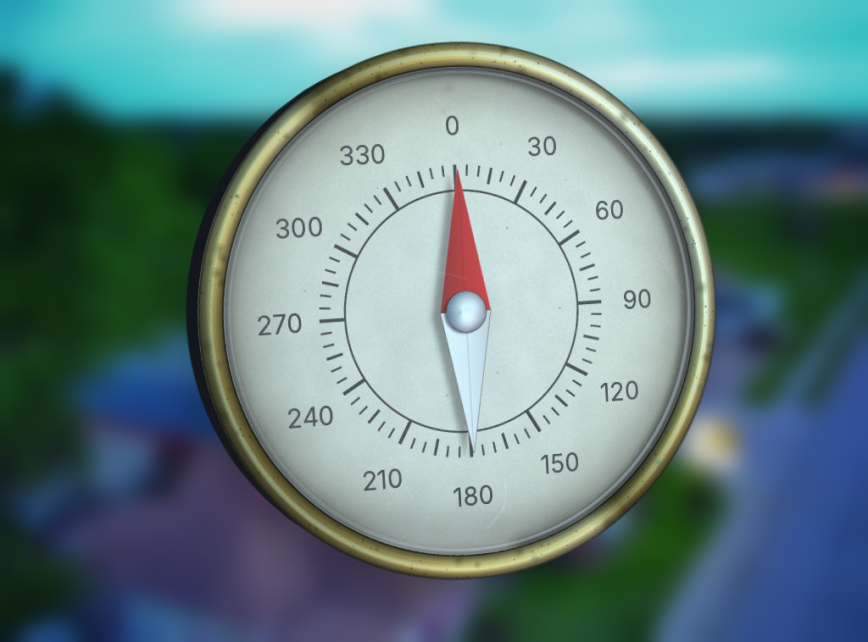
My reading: 0,°
